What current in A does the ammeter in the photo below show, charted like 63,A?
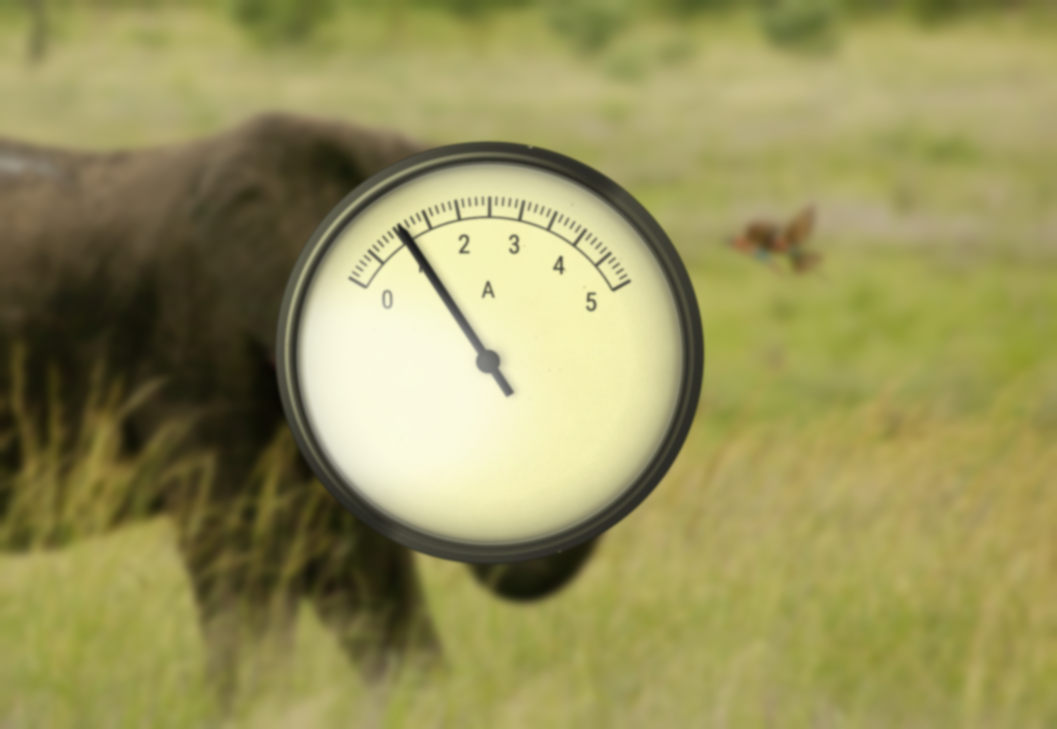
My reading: 1.1,A
